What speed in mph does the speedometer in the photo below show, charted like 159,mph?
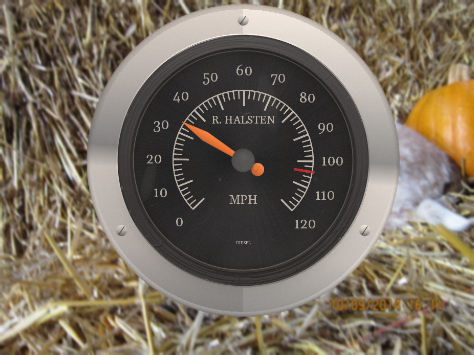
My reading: 34,mph
